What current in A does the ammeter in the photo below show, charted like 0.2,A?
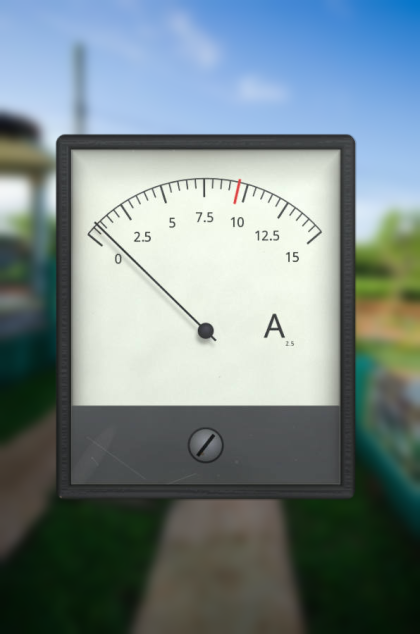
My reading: 0.75,A
